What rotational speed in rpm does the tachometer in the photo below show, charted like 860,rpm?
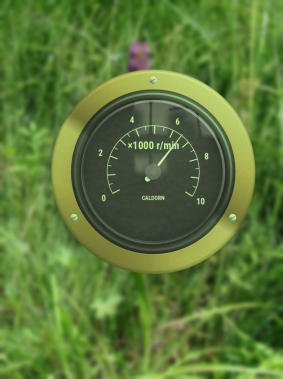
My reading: 6500,rpm
